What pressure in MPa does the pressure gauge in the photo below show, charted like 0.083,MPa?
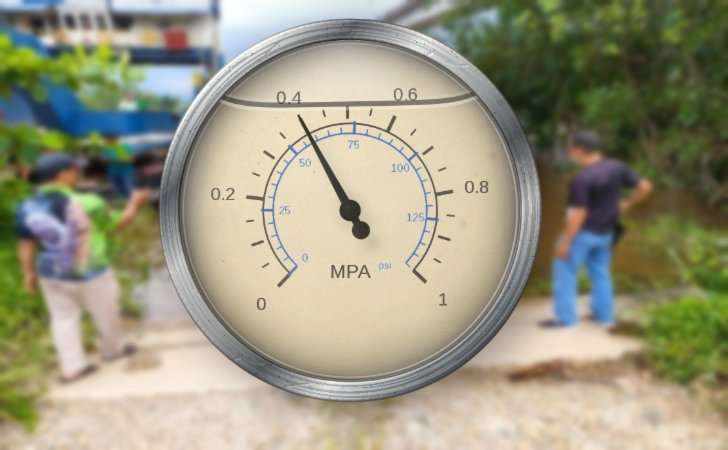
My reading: 0.4,MPa
